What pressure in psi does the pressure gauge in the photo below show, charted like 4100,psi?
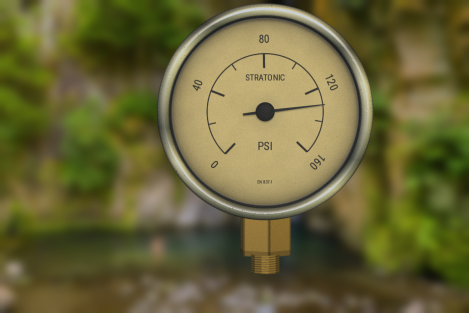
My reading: 130,psi
